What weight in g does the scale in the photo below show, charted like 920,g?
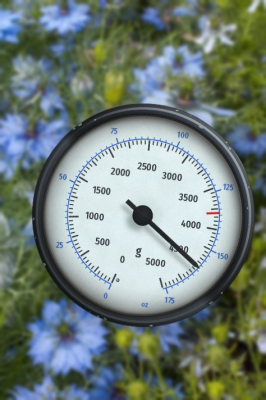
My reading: 4500,g
